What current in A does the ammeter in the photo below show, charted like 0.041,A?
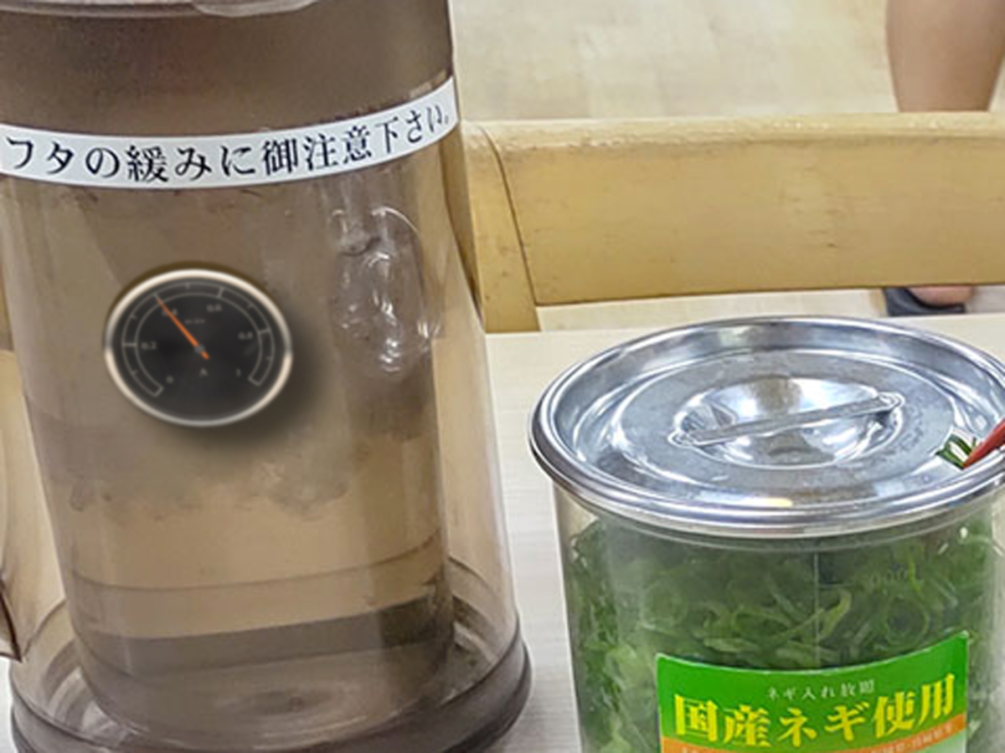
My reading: 0.4,A
